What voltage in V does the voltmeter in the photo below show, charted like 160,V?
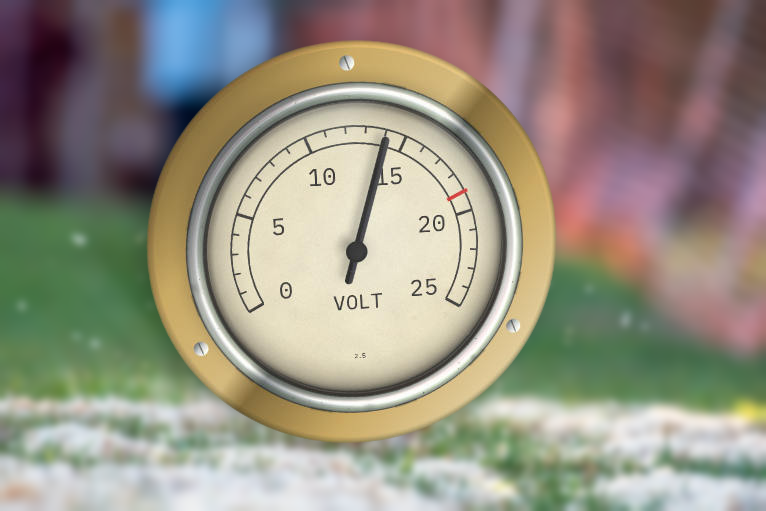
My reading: 14,V
